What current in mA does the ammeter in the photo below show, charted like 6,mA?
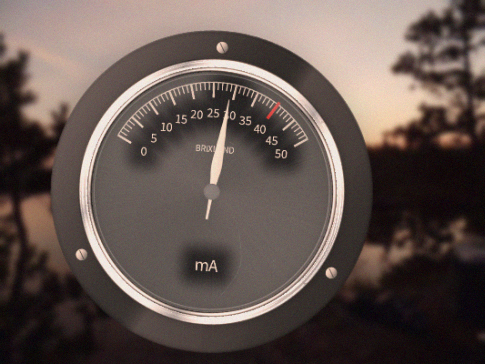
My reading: 29,mA
